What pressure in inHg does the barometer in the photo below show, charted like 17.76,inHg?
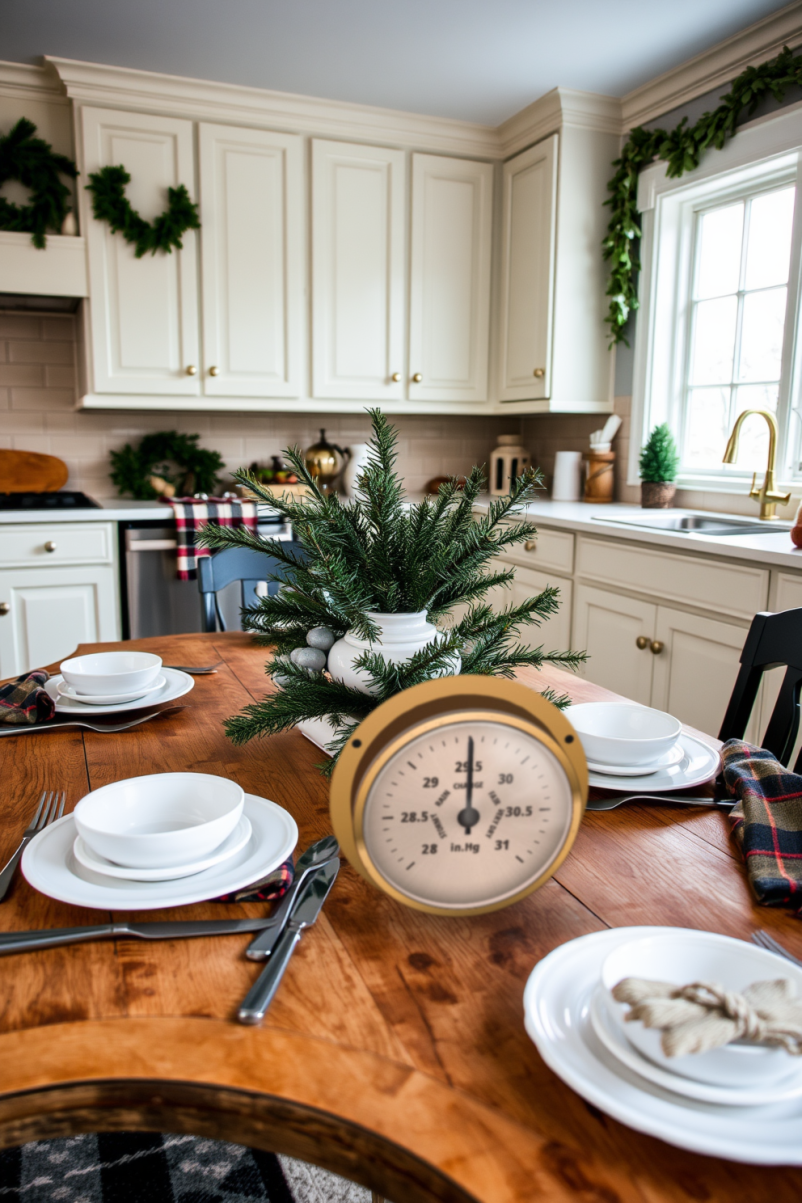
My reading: 29.5,inHg
